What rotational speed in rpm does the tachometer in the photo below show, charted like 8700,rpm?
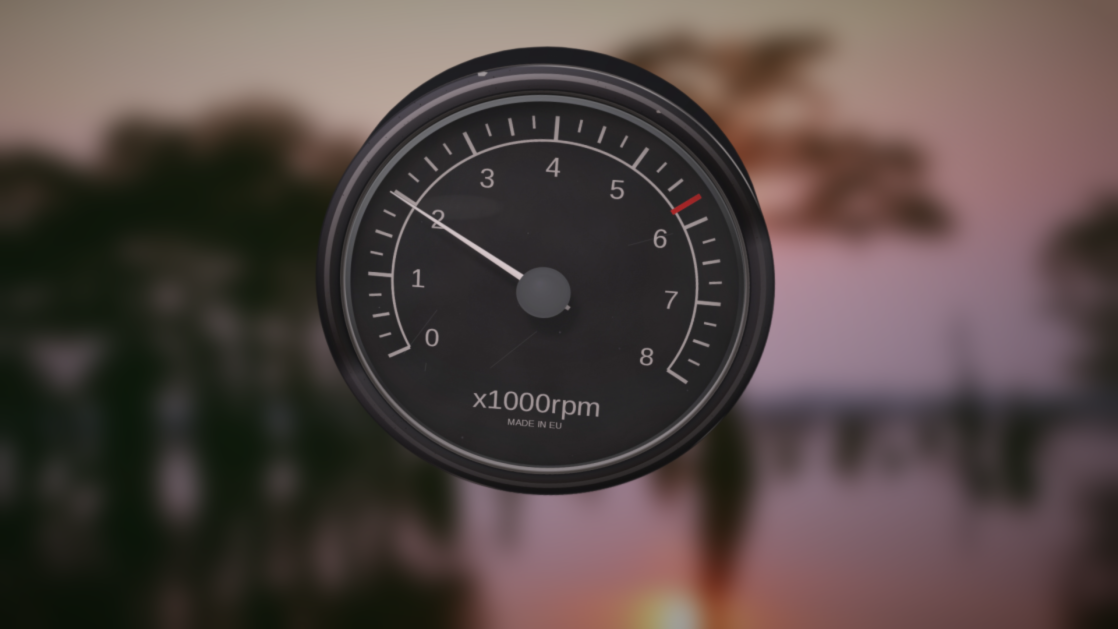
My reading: 2000,rpm
